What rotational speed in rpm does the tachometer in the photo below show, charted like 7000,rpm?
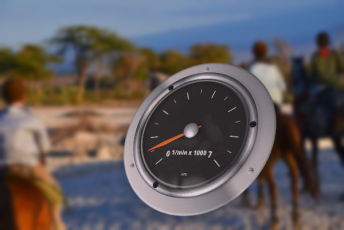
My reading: 500,rpm
